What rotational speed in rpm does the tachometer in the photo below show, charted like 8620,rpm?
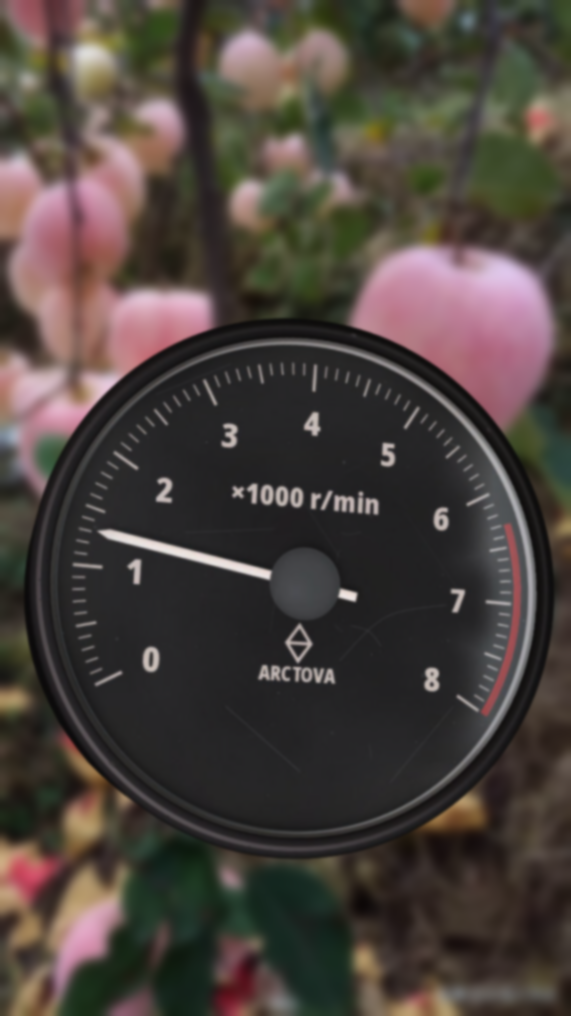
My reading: 1300,rpm
